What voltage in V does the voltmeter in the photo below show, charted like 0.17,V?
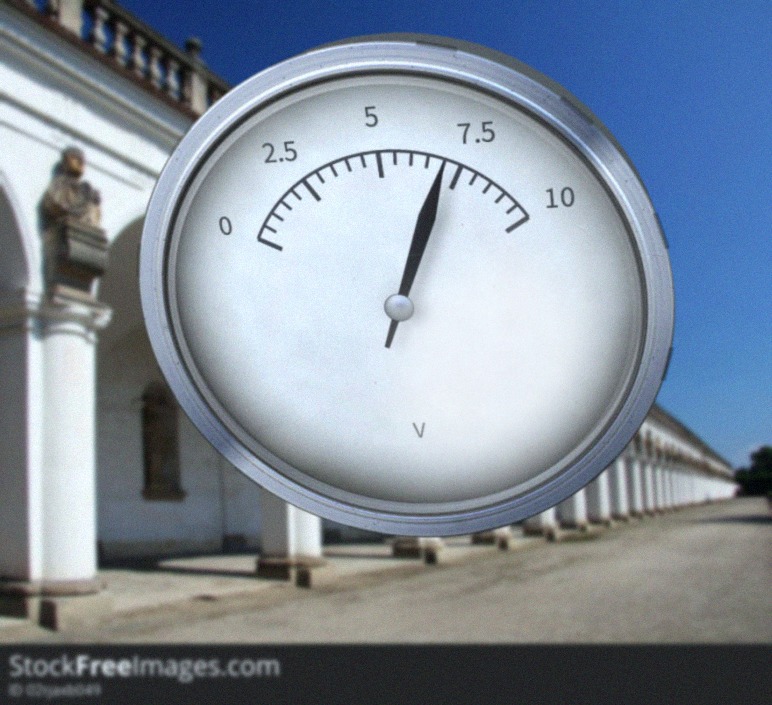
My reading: 7,V
